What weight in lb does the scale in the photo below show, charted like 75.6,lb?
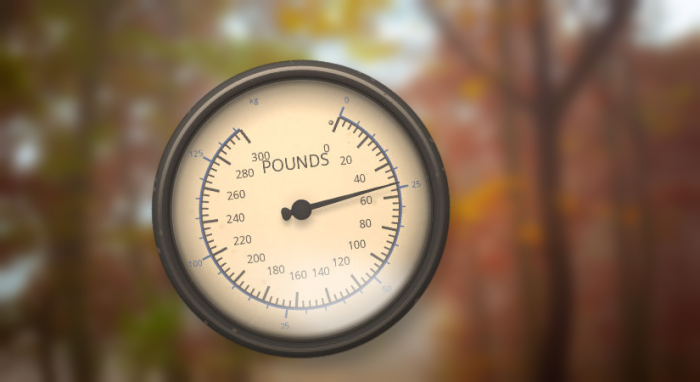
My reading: 52,lb
